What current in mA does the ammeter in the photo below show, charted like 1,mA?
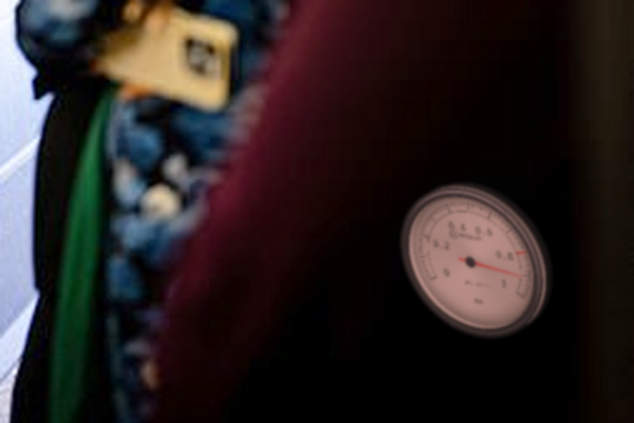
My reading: 0.9,mA
